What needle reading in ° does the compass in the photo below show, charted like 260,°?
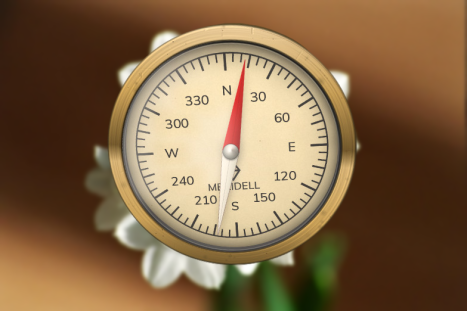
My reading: 12.5,°
